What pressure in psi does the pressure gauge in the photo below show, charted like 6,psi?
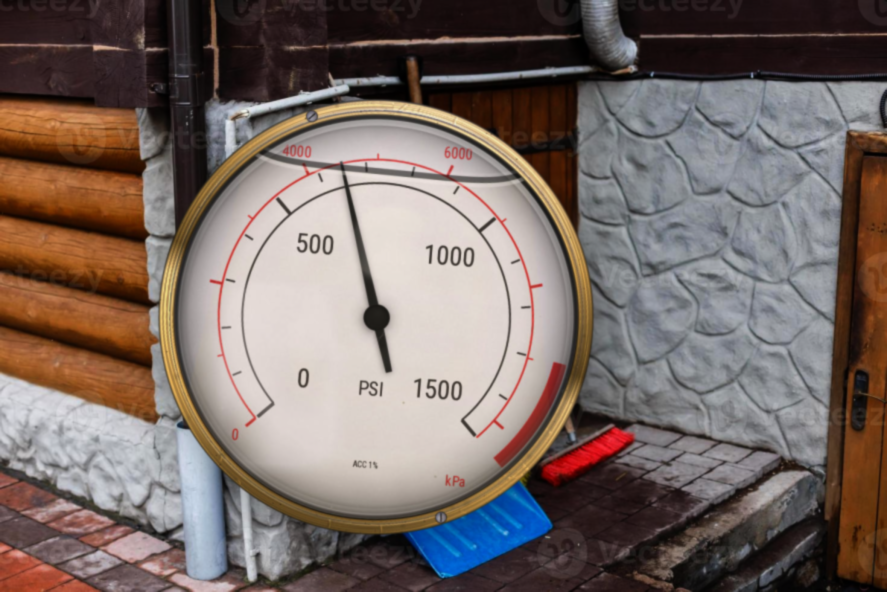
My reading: 650,psi
